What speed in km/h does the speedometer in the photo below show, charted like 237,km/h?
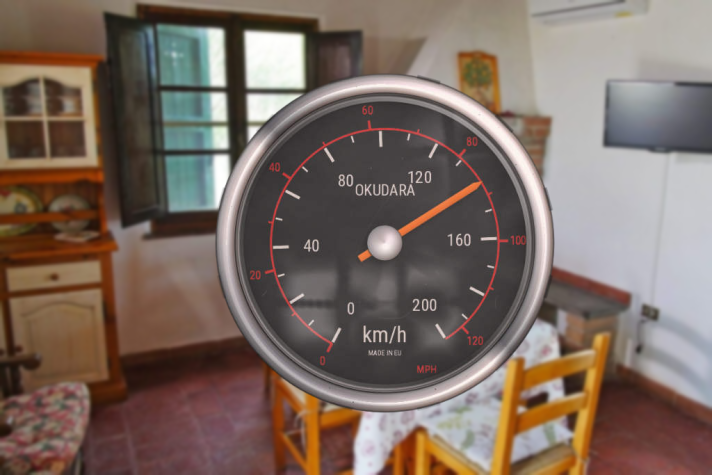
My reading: 140,km/h
